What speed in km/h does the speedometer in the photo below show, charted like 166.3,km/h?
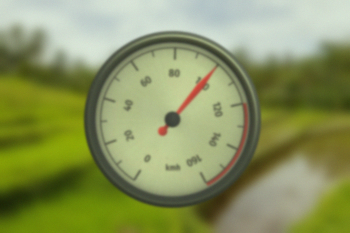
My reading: 100,km/h
